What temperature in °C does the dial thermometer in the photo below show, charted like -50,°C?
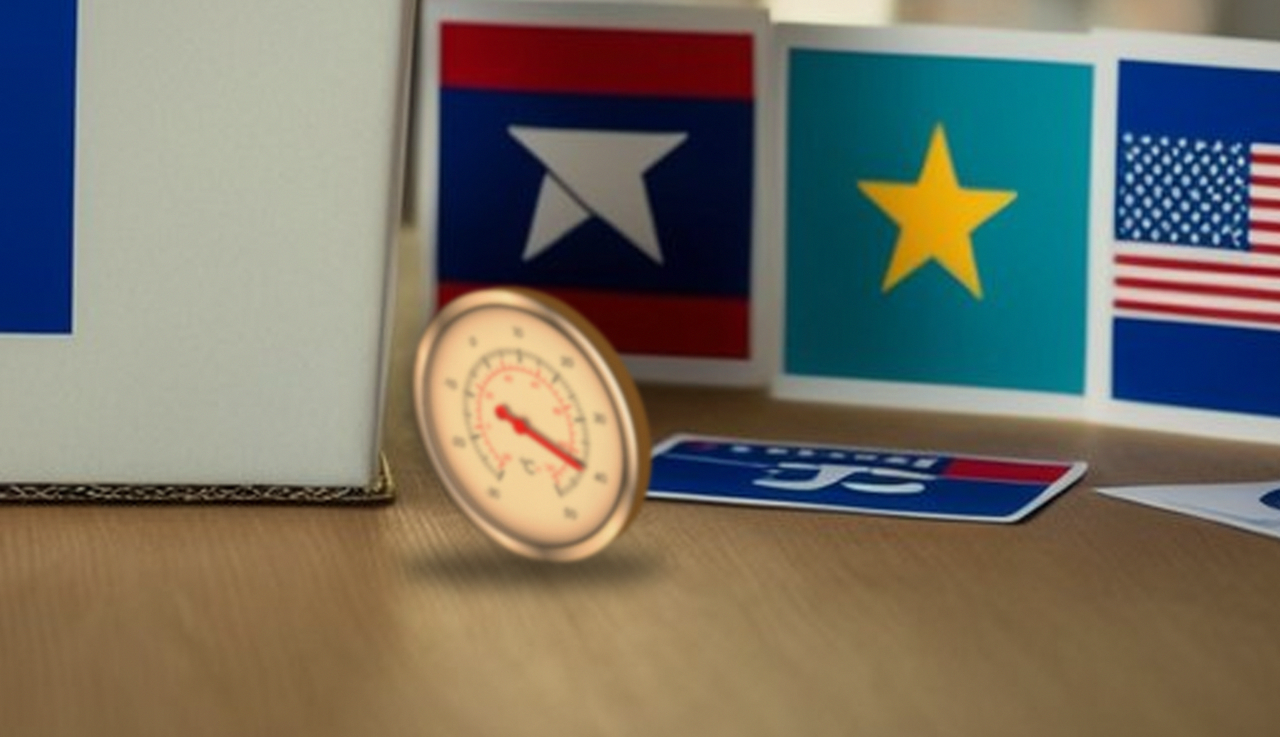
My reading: 40,°C
